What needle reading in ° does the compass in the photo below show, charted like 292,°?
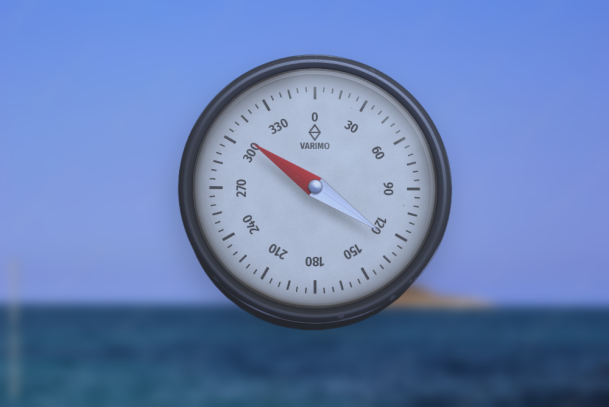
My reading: 305,°
